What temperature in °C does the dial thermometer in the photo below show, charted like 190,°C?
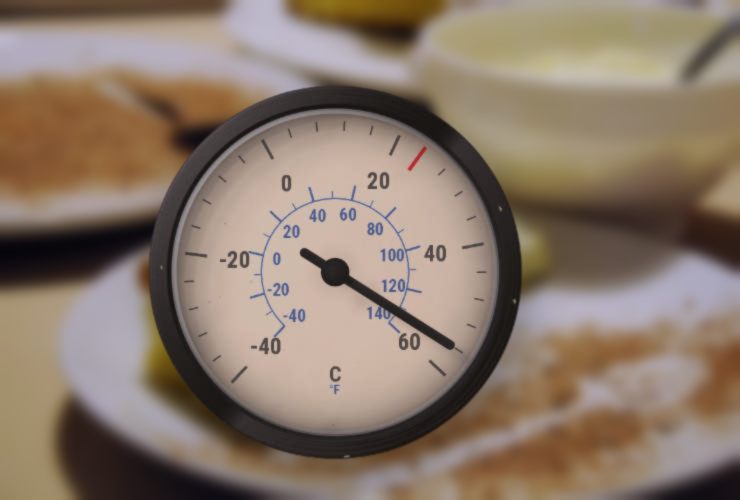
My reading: 56,°C
